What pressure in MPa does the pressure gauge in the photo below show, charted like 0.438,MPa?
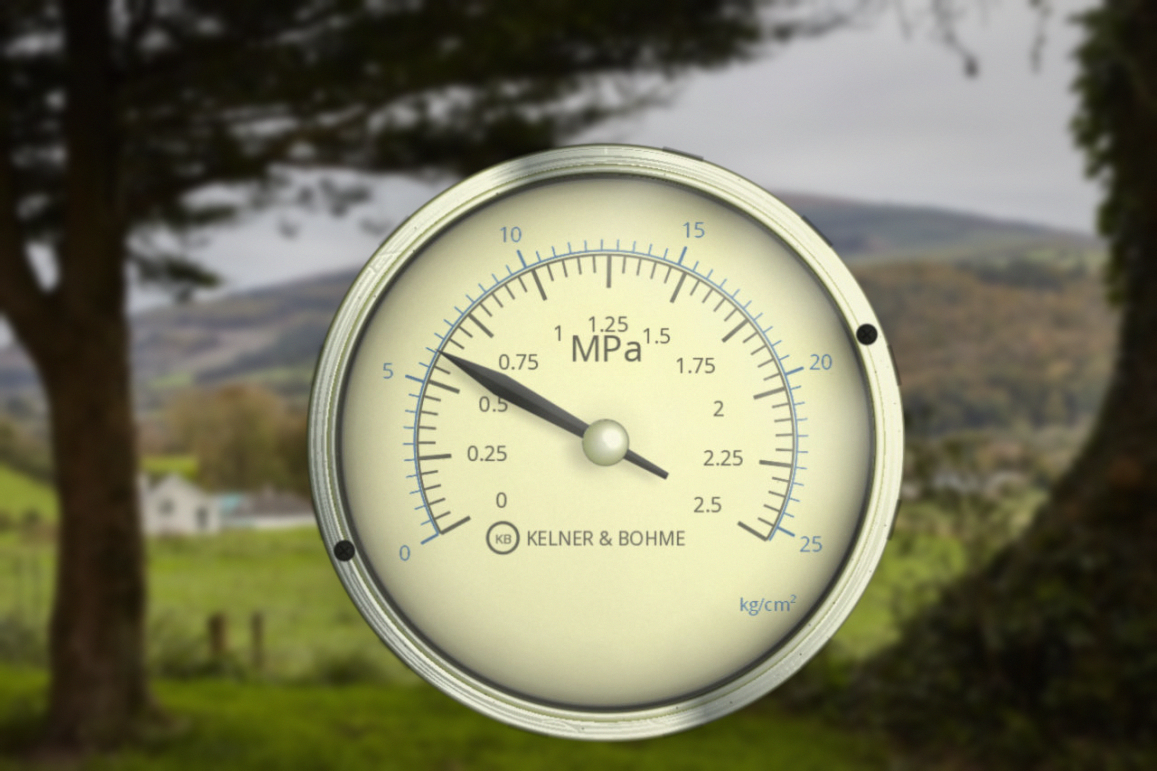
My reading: 0.6,MPa
